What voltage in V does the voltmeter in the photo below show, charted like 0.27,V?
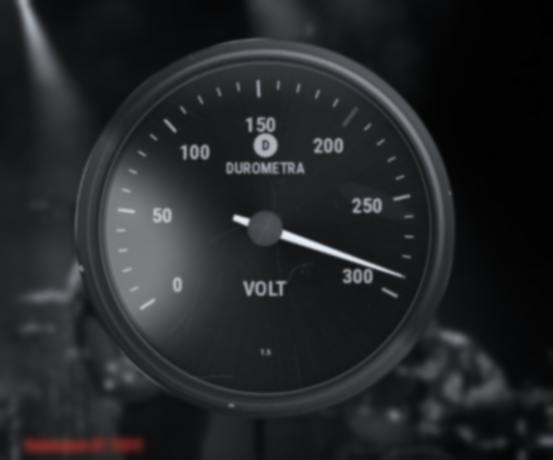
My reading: 290,V
